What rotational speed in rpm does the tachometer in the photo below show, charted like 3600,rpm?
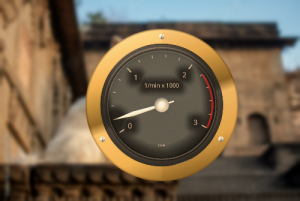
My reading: 200,rpm
